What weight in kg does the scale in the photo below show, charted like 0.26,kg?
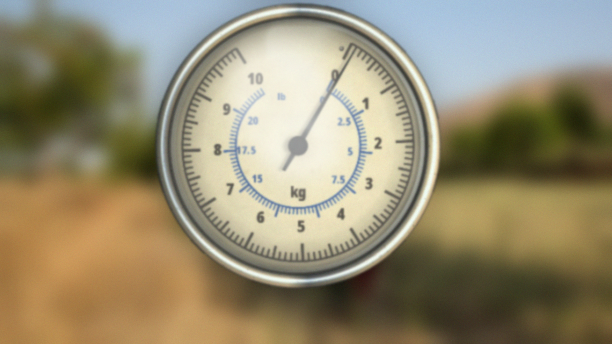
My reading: 0.1,kg
